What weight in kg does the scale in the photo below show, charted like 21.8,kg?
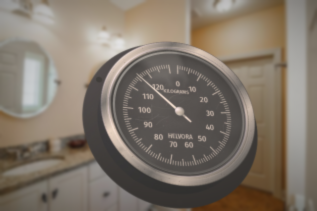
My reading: 115,kg
